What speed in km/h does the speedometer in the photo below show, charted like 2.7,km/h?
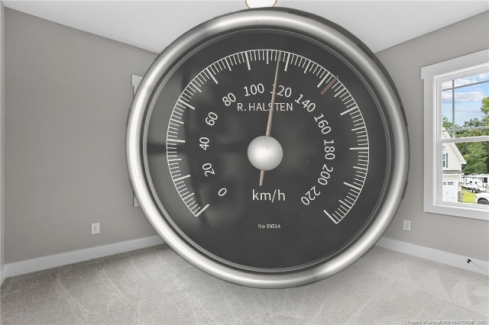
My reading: 116,km/h
